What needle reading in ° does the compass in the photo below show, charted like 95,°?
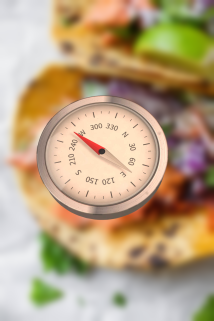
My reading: 260,°
